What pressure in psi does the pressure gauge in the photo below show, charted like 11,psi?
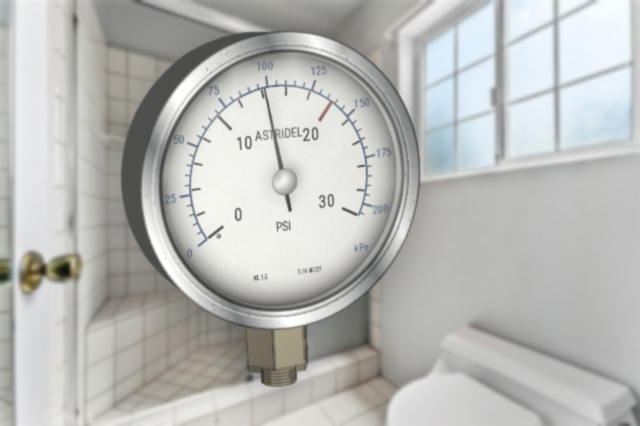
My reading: 14,psi
